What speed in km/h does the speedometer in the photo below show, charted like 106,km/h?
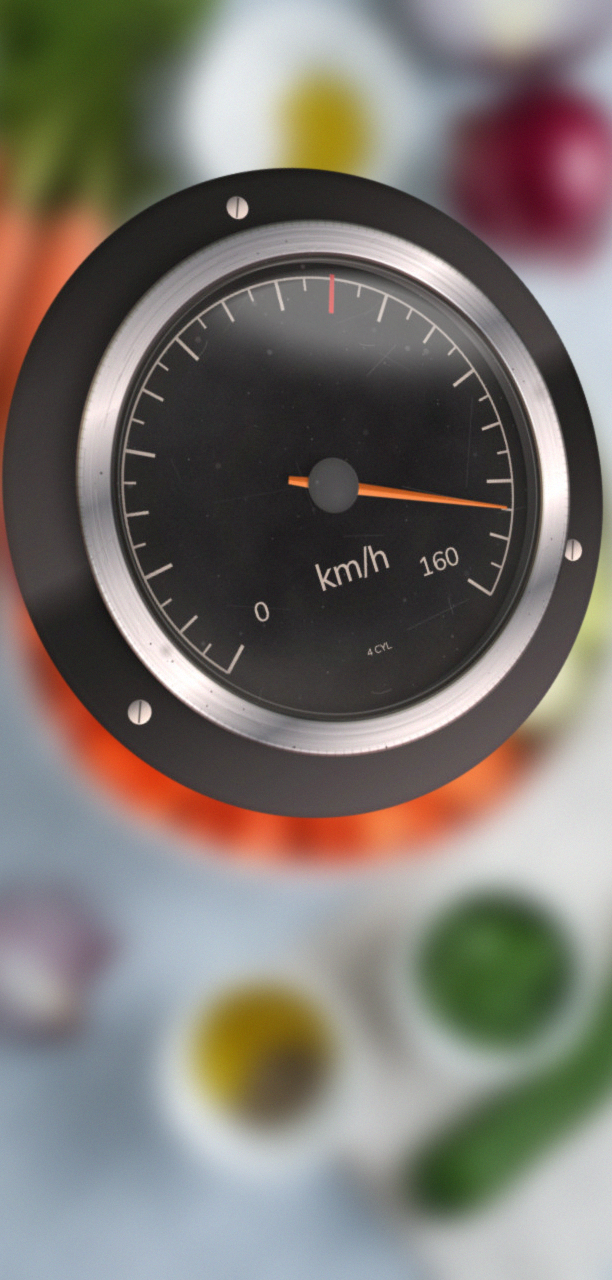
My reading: 145,km/h
